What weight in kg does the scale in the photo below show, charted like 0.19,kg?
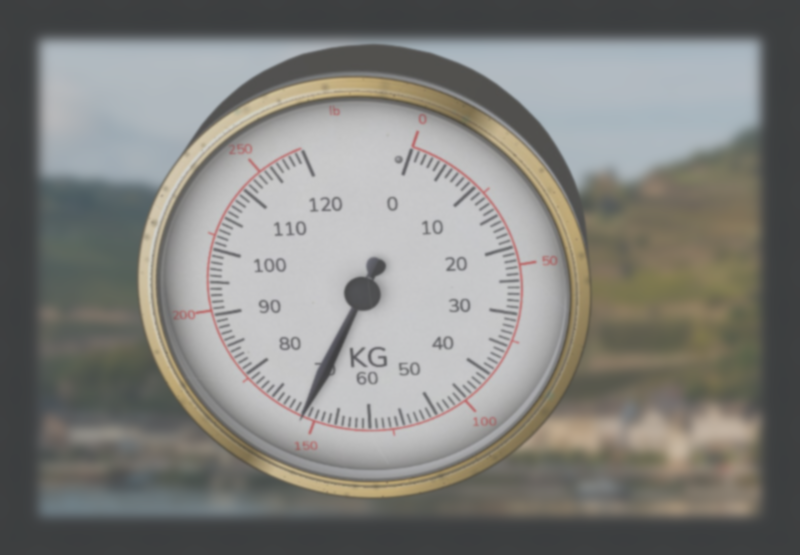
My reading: 70,kg
